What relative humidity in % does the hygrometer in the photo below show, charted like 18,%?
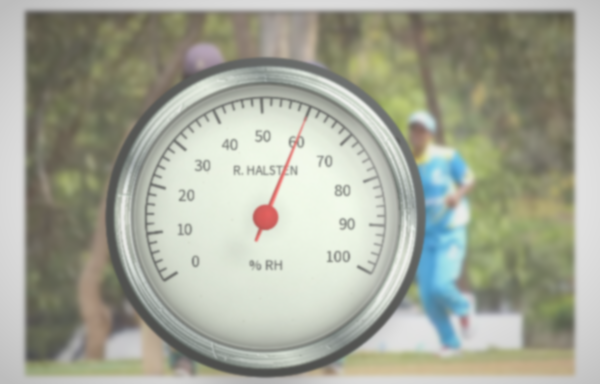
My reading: 60,%
